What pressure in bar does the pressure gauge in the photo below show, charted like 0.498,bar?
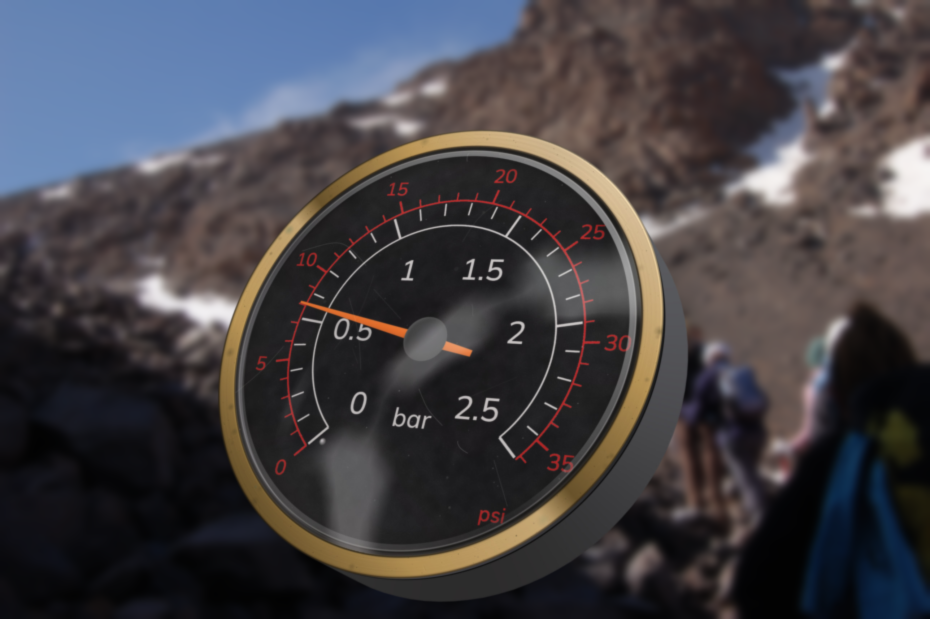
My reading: 0.55,bar
